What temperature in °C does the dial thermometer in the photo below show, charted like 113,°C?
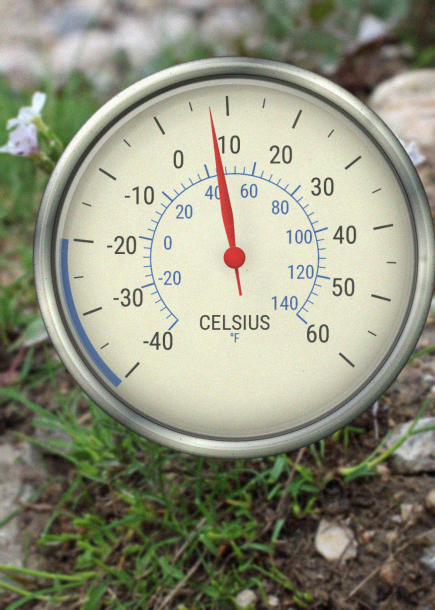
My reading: 7.5,°C
